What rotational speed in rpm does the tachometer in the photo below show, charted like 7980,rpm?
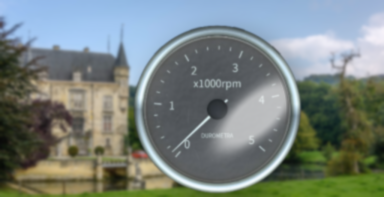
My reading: 100,rpm
